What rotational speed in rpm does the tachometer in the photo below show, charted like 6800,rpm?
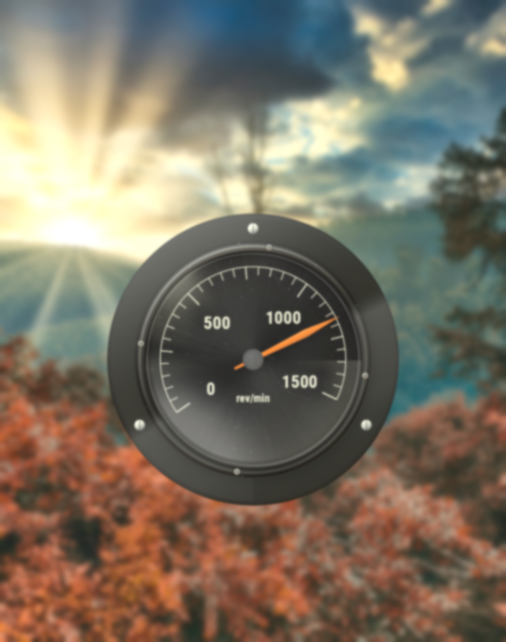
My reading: 1175,rpm
